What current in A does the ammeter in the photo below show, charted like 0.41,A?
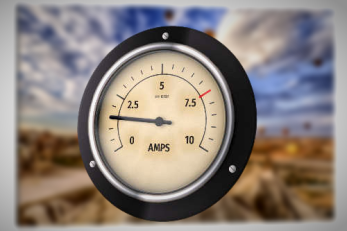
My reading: 1.5,A
